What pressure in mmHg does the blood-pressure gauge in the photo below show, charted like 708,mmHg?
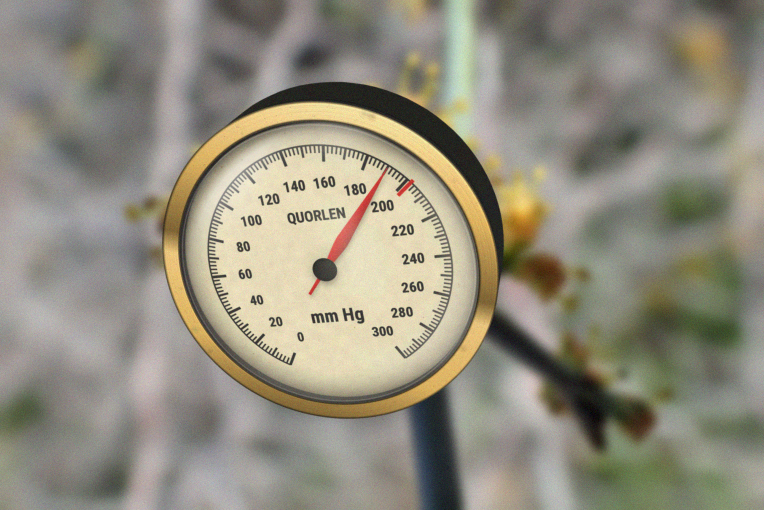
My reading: 190,mmHg
